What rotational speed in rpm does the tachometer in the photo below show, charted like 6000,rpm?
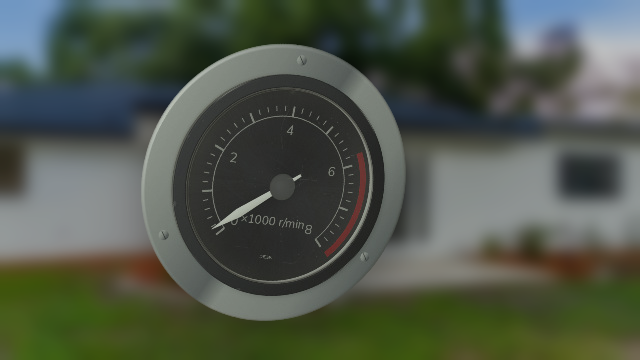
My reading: 200,rpm
